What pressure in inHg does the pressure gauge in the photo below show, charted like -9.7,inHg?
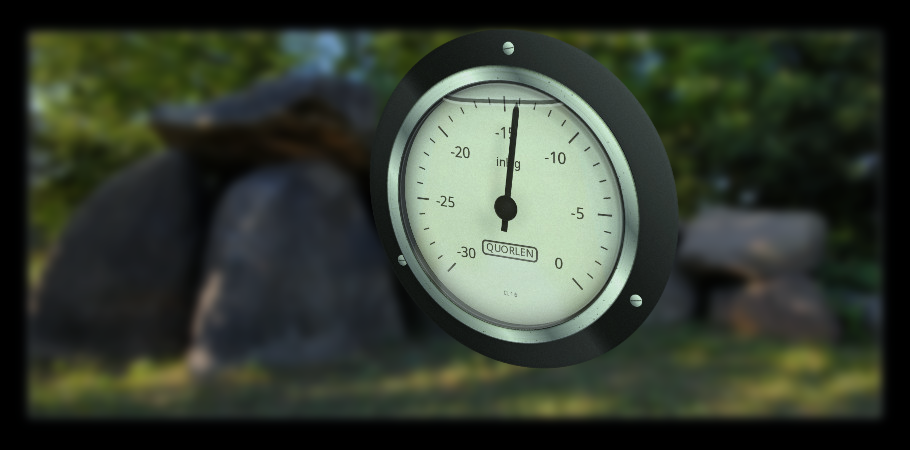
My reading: -14,inHg
